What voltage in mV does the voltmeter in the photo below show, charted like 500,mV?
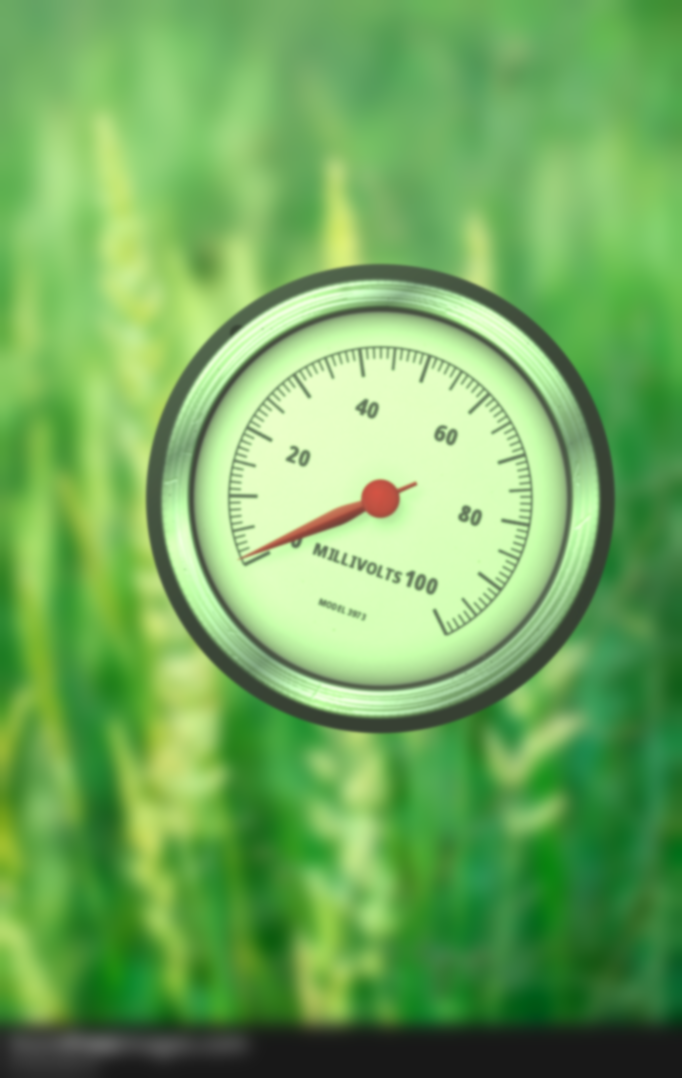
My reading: 1,mV
